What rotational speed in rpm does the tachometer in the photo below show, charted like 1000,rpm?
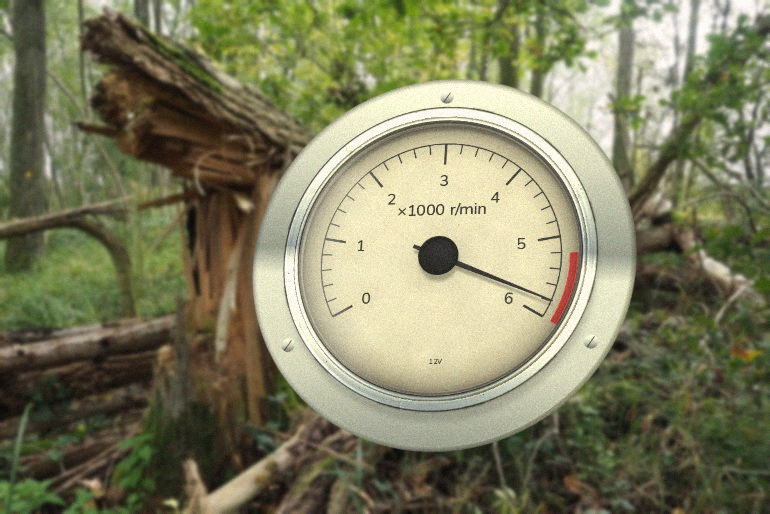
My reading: 5800,rpm
